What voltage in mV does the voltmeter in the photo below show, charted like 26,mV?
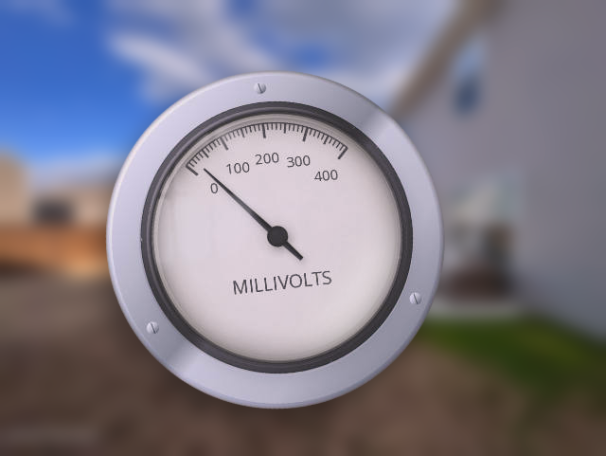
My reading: 20,mV
